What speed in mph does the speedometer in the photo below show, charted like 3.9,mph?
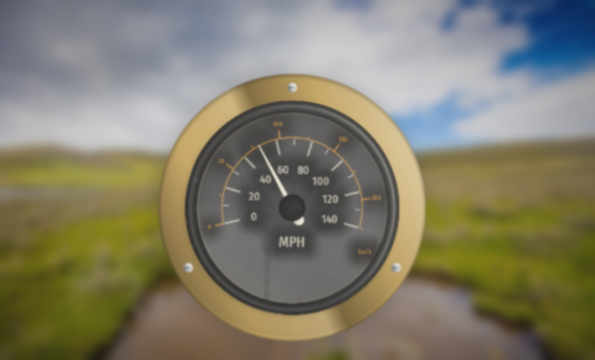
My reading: 50,mph
